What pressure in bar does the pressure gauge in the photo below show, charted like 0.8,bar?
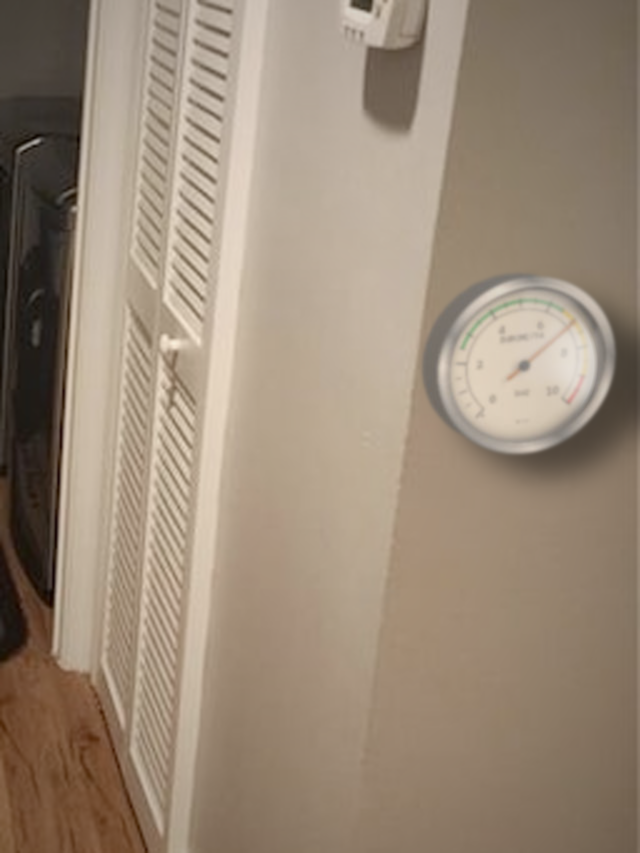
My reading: 7,bar
